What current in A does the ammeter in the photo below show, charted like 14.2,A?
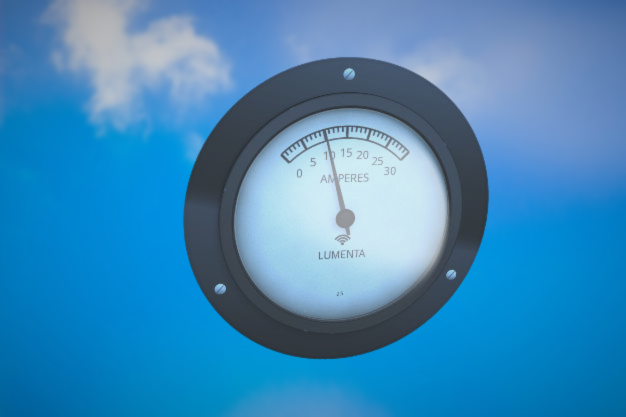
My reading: 10,A
